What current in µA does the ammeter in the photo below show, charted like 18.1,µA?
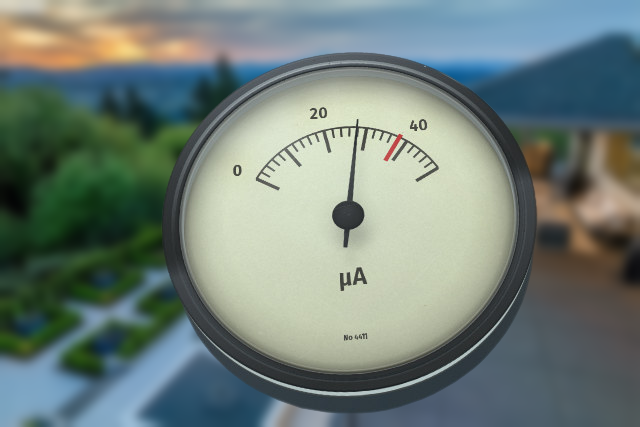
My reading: 28,µA
